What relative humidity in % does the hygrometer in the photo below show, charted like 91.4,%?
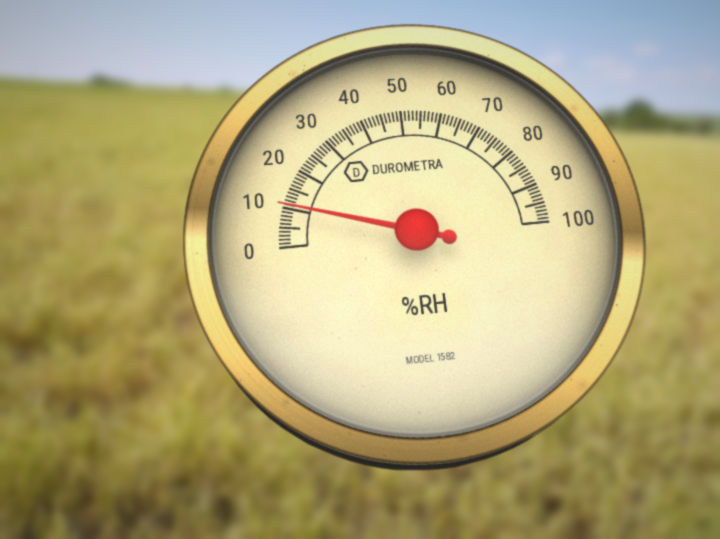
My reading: 10,%
